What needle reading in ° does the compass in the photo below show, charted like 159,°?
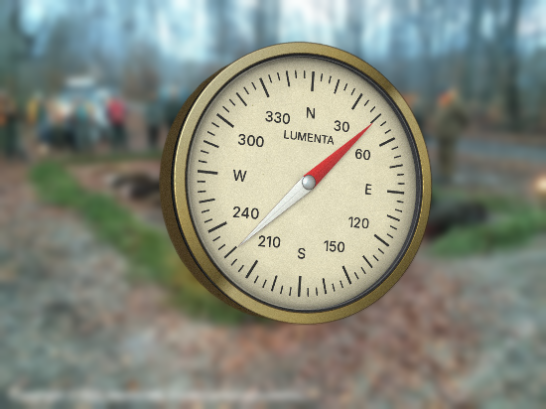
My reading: 45,°
